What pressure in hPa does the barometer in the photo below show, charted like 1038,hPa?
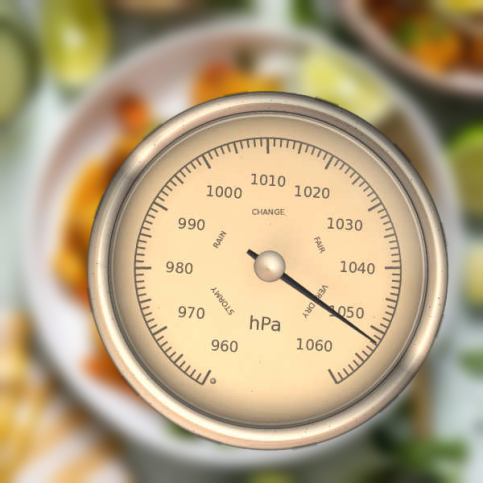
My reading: 1052,hPa
